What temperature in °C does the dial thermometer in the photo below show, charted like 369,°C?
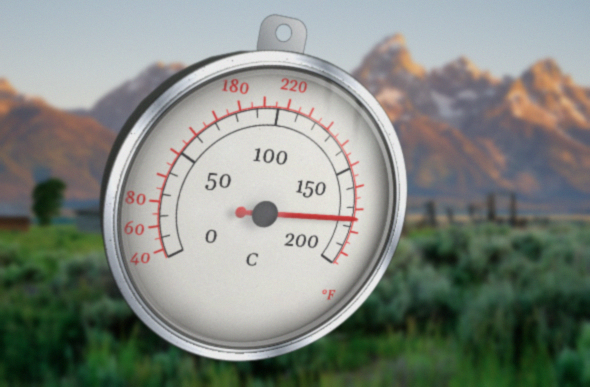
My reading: 175,°C
